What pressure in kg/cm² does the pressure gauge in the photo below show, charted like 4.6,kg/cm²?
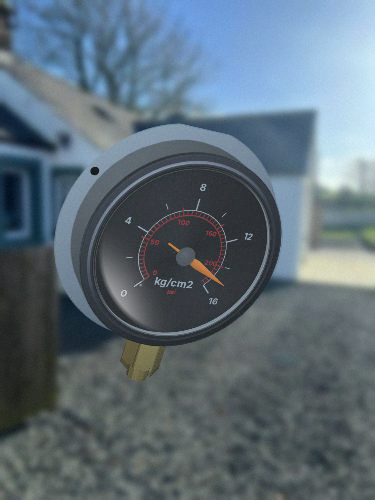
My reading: 15,kg/cm²
